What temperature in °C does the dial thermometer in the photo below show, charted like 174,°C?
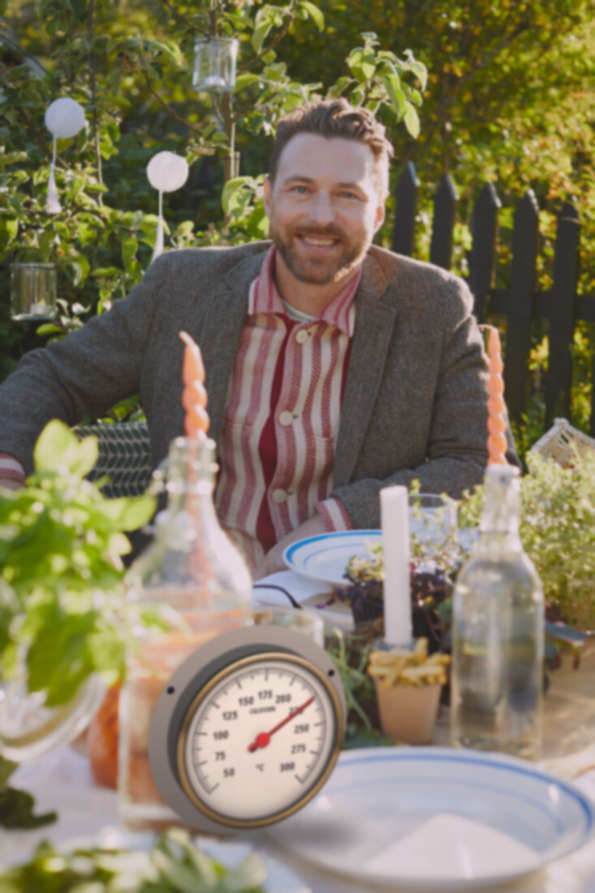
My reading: 225,°C
